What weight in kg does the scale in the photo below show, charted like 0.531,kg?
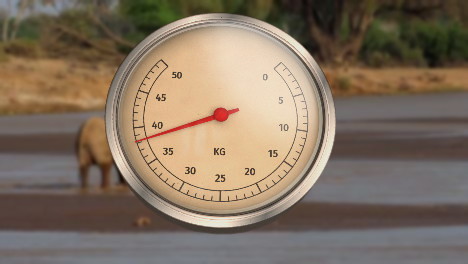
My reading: 38,kg
